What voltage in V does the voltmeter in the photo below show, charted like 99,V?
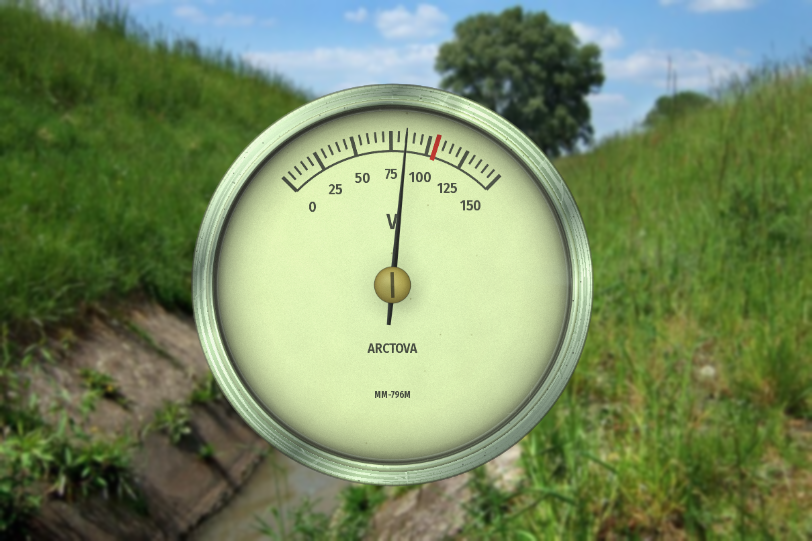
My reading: 85,V
